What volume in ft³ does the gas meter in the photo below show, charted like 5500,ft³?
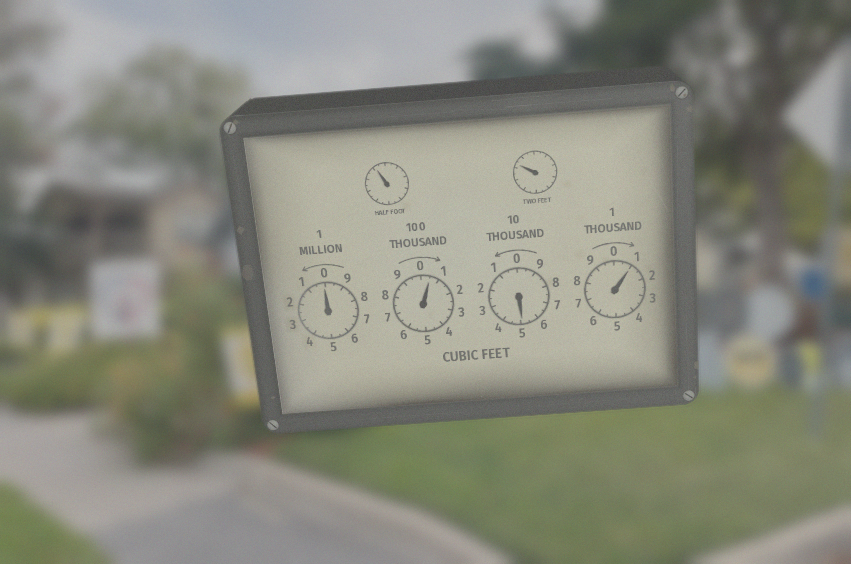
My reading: 5100,ft³
